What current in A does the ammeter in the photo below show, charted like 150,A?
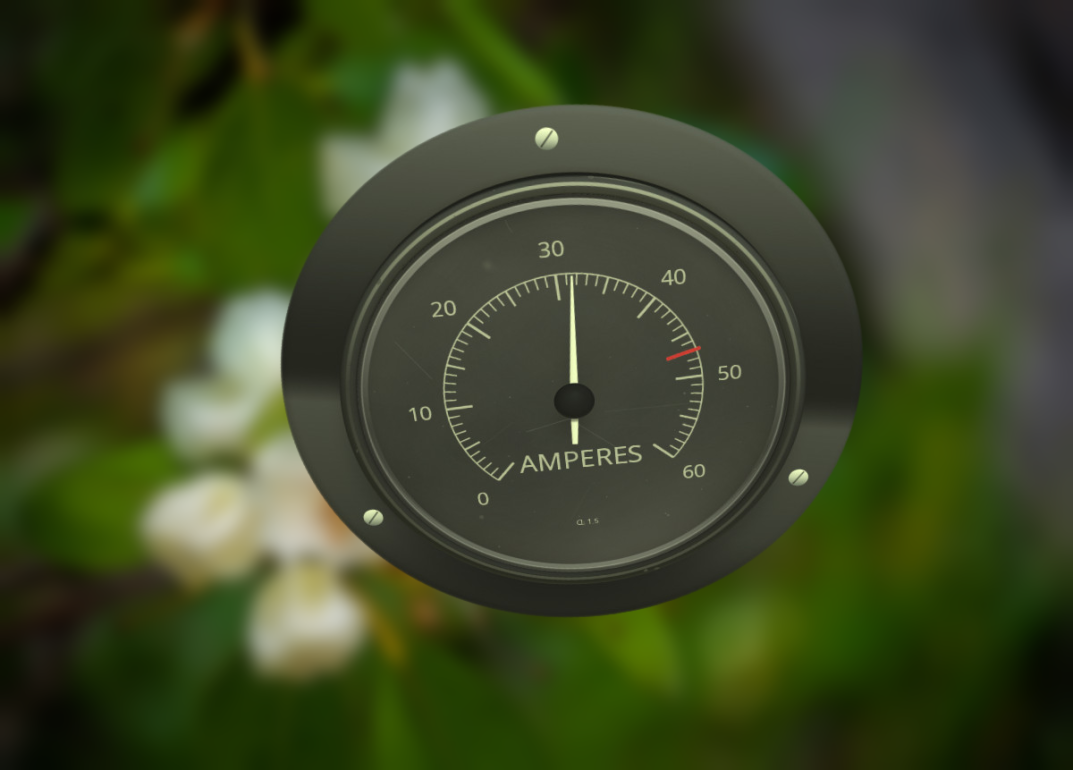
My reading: 31.5,A
